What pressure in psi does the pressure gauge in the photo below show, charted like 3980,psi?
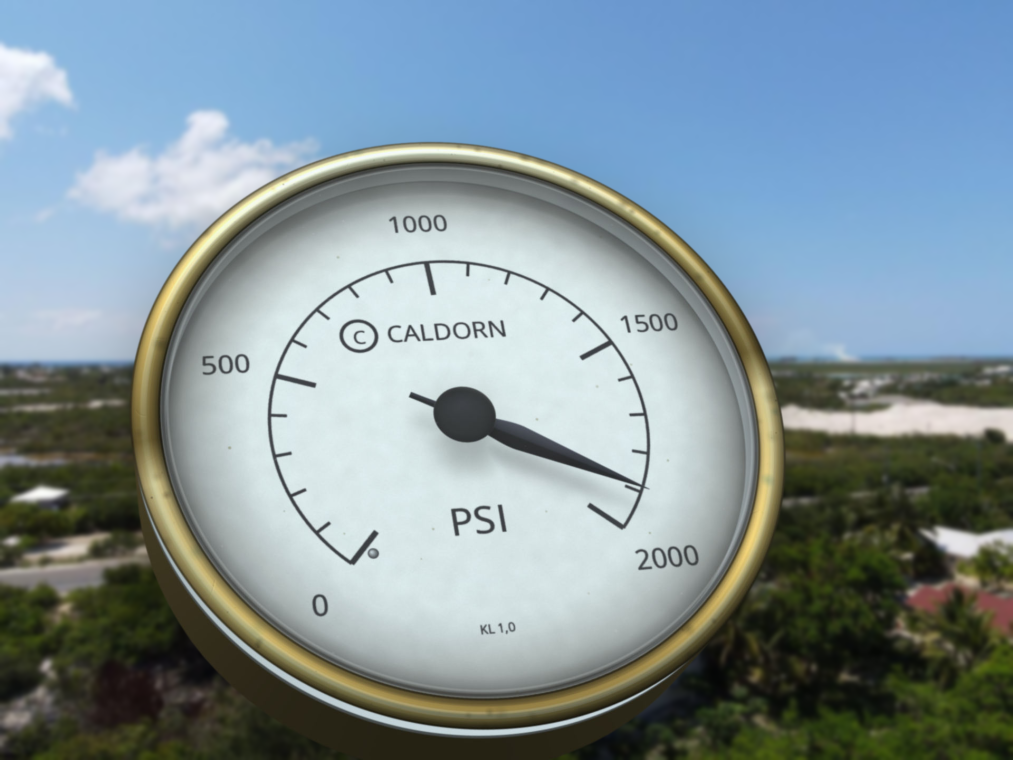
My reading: 1900,psi
